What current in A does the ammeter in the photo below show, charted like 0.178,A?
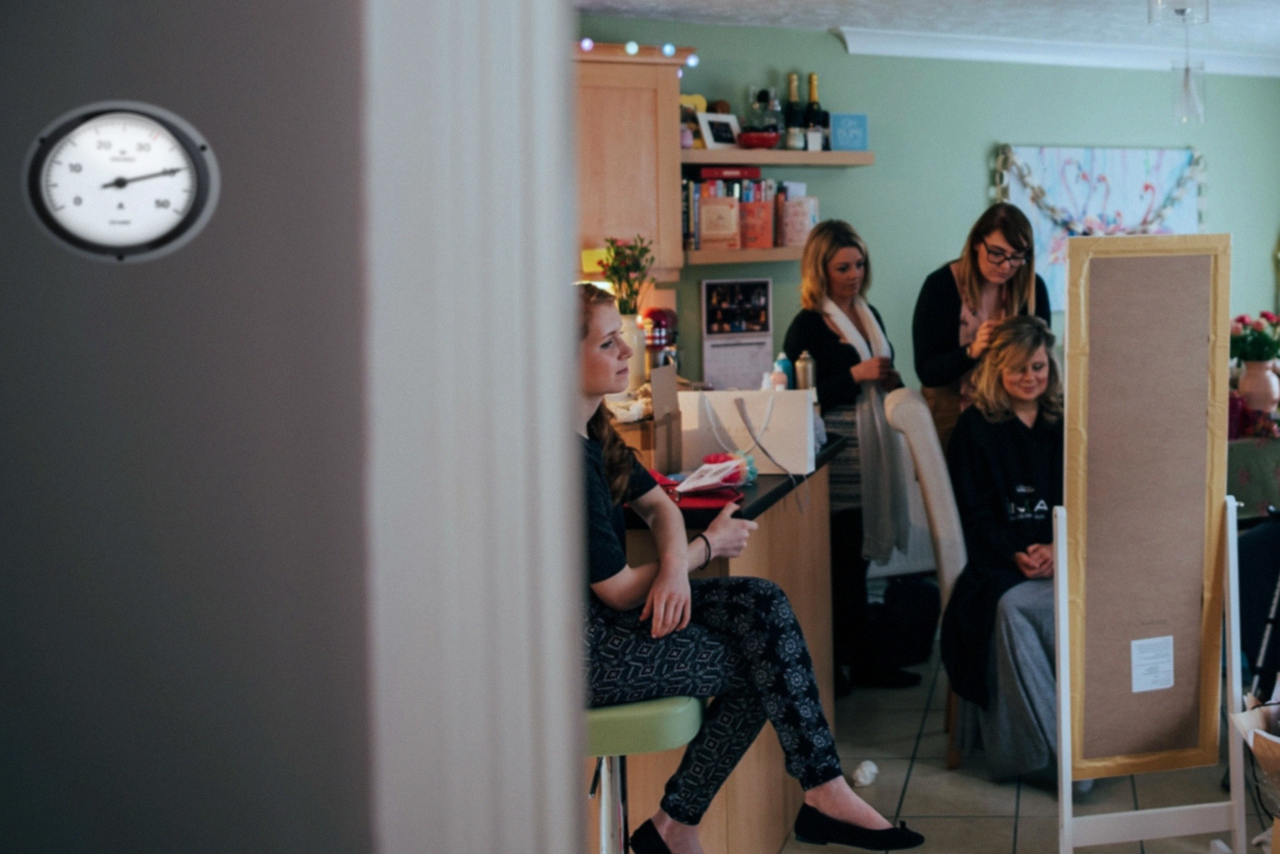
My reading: 40,A
